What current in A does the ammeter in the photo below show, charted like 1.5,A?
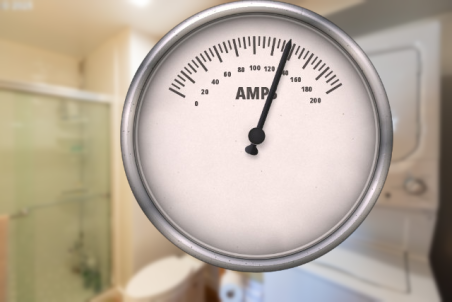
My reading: 135,A
